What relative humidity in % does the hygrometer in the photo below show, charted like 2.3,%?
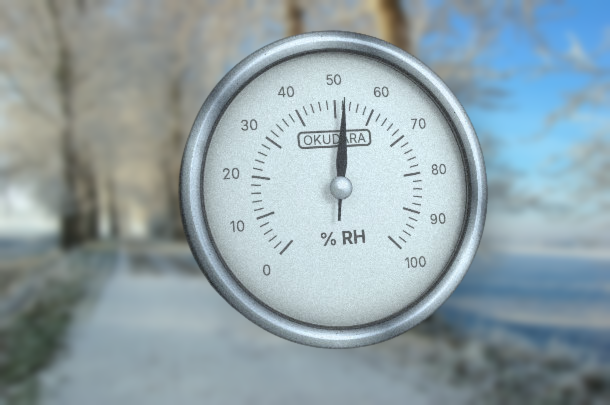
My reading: 52,%
